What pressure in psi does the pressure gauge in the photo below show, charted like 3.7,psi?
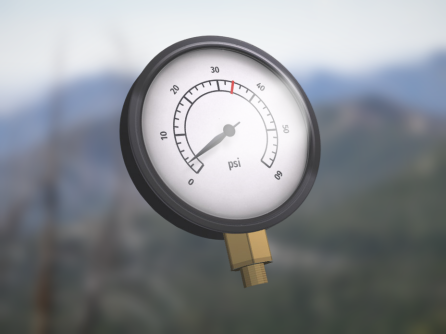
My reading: 3,psi
